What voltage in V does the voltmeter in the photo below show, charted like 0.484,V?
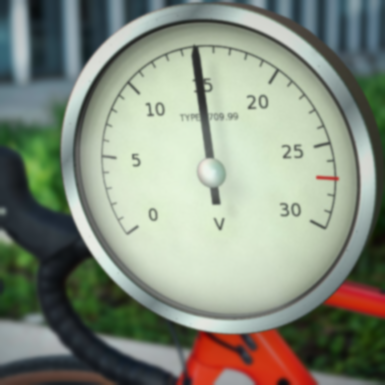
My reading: 15,V
